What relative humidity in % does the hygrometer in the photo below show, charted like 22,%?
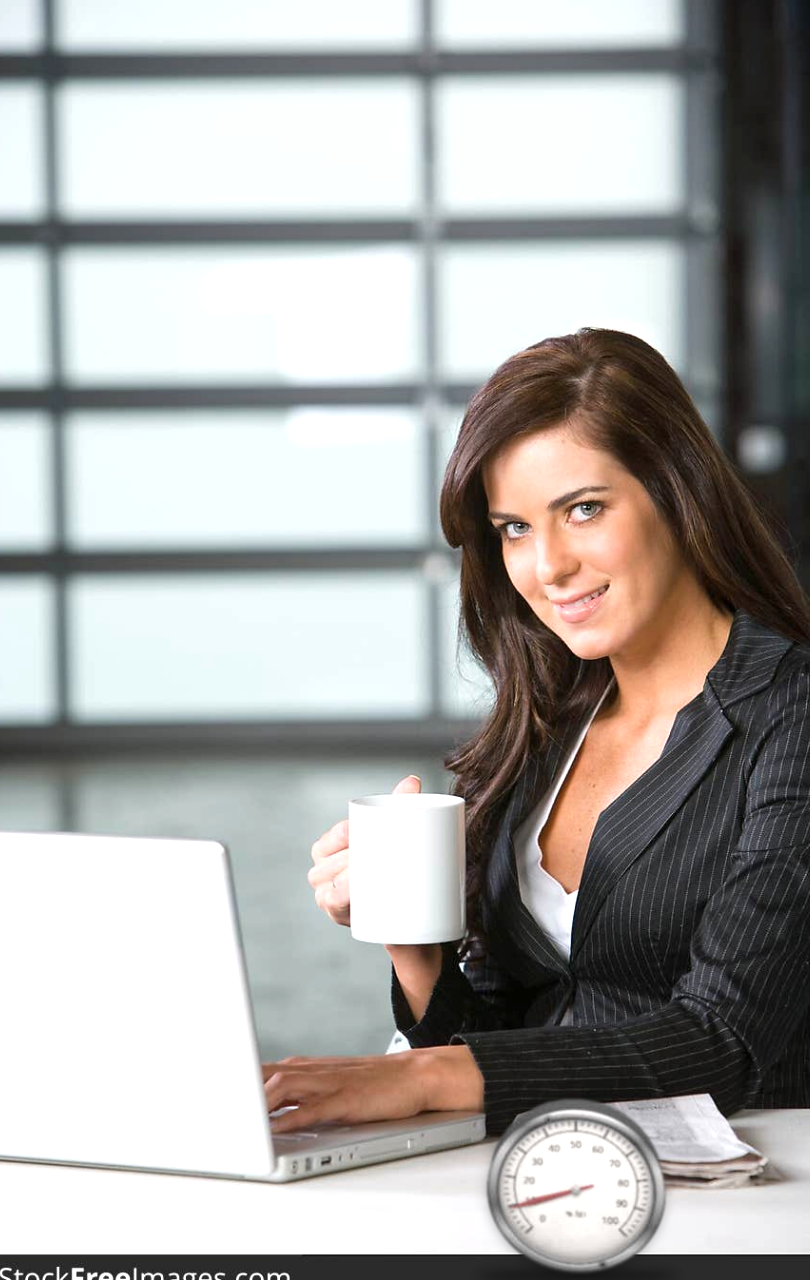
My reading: 10,%
